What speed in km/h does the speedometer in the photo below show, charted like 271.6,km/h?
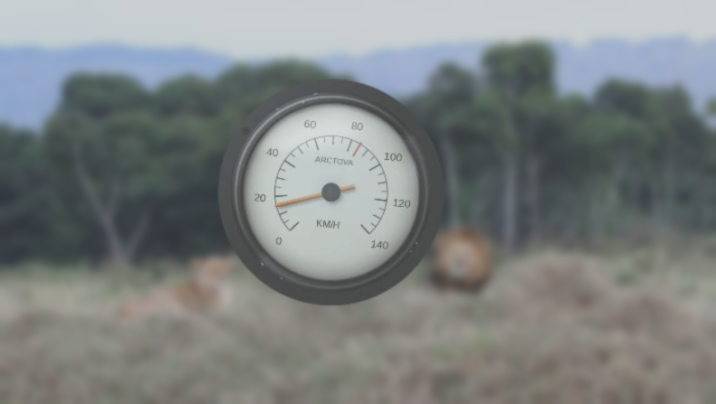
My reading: 15,km/h
